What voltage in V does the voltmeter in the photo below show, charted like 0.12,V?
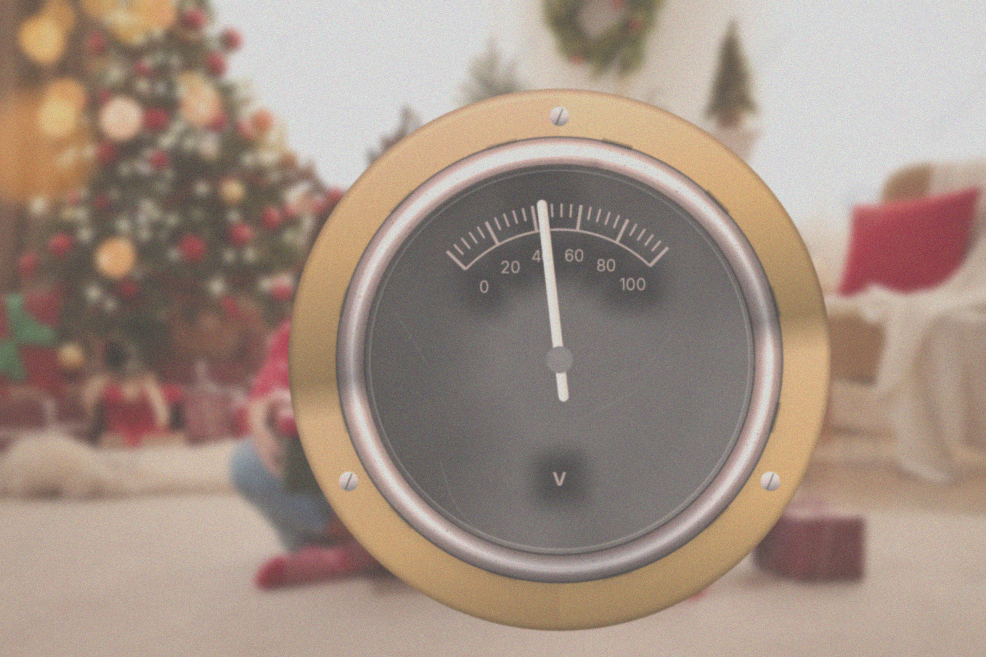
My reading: 44,V
